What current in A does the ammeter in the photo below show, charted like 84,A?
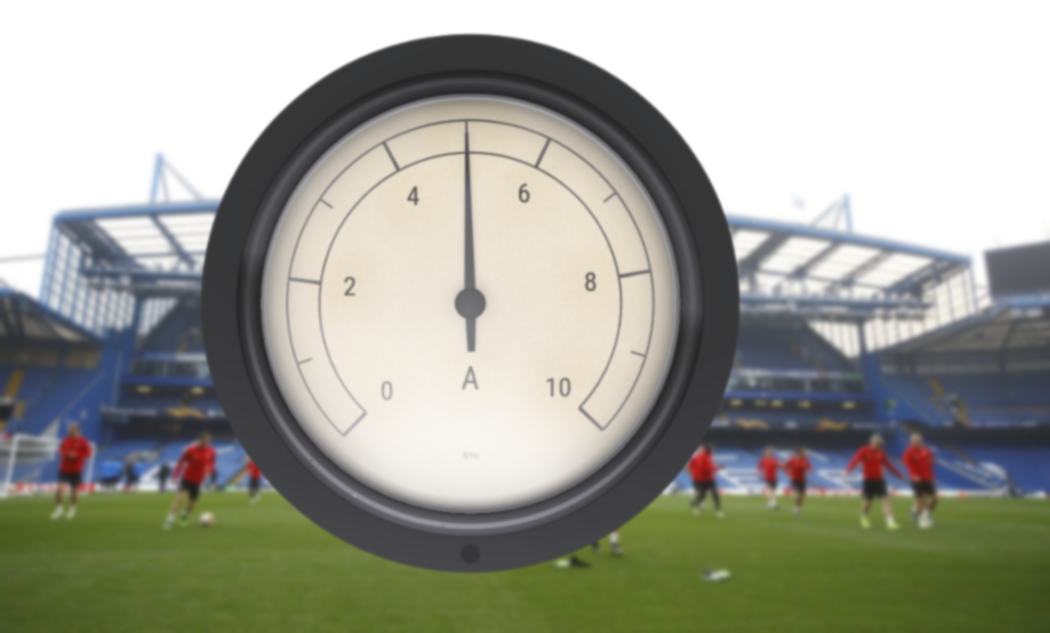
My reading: 5,A
